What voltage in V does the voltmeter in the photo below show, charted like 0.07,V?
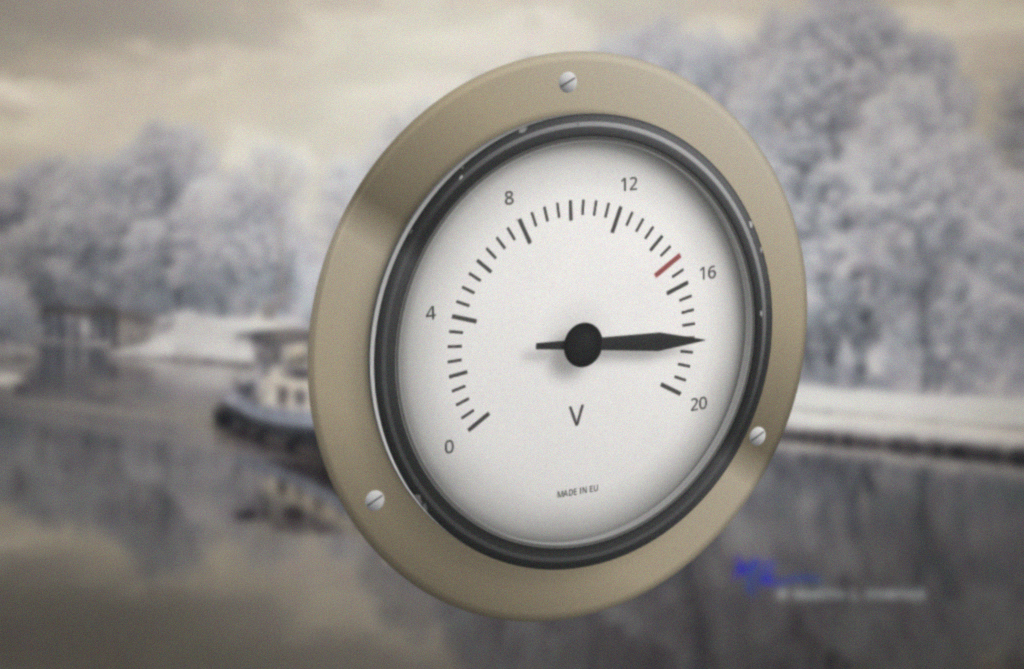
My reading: 18,V
